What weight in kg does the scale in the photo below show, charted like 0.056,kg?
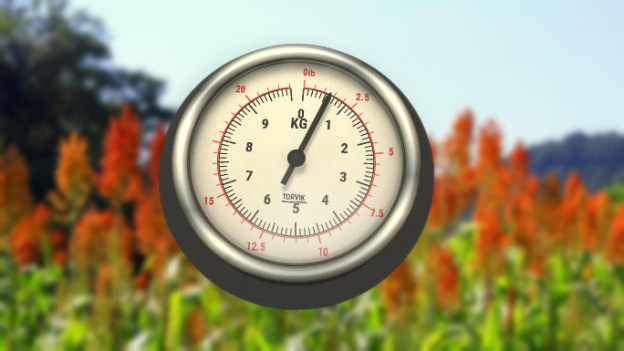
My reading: 0.6,kg
